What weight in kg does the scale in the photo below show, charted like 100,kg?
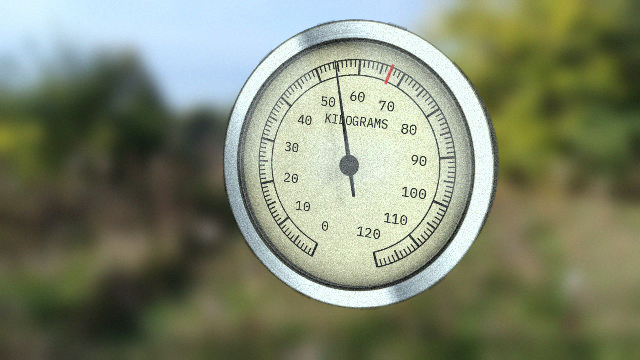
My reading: 55,kg
